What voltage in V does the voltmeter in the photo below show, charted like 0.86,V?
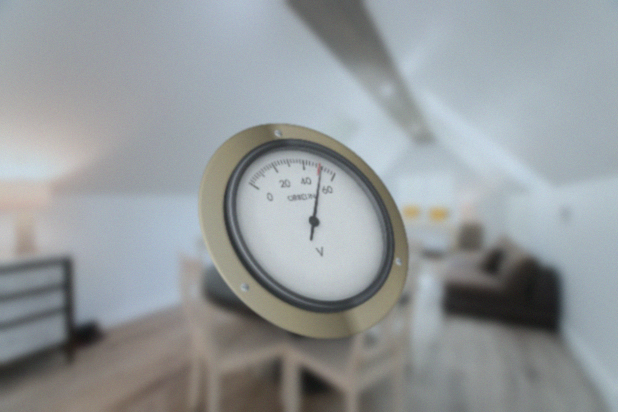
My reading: 50,V
